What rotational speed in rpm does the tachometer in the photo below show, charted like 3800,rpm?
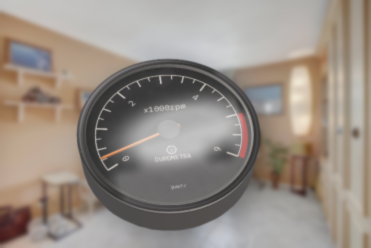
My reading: 250,rpm
